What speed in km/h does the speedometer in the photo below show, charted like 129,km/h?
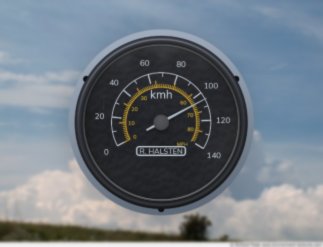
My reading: 105,km/h
